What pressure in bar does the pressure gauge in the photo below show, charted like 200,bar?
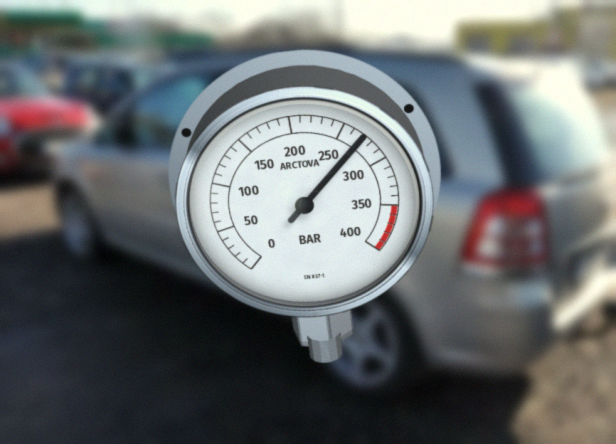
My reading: 270,bar
